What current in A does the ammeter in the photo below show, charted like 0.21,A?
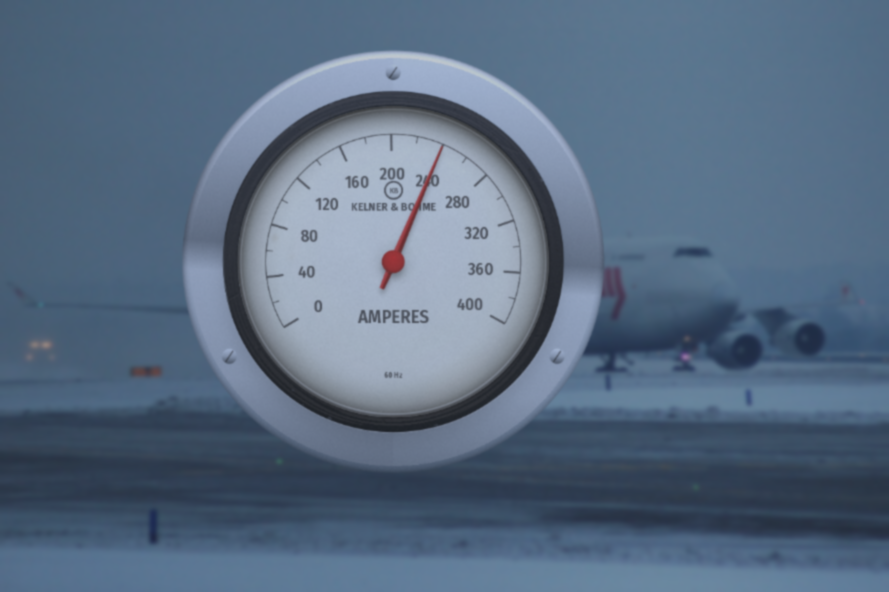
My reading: 240,A
